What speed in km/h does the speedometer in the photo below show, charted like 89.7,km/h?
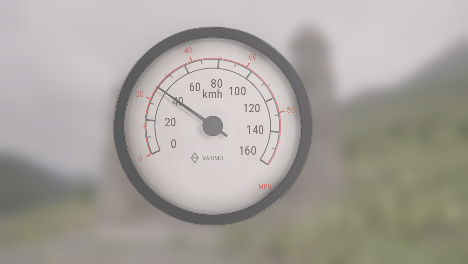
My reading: 40,km/h
